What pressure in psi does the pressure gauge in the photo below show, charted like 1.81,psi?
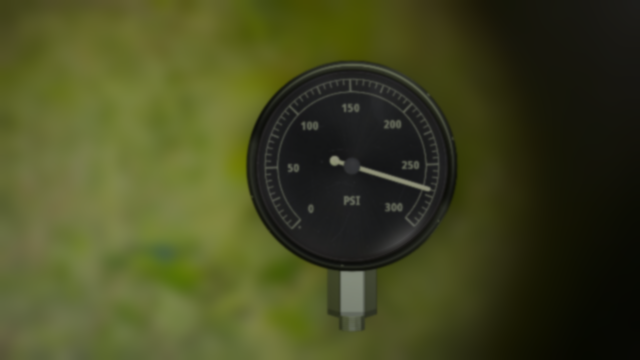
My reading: 270,psi
